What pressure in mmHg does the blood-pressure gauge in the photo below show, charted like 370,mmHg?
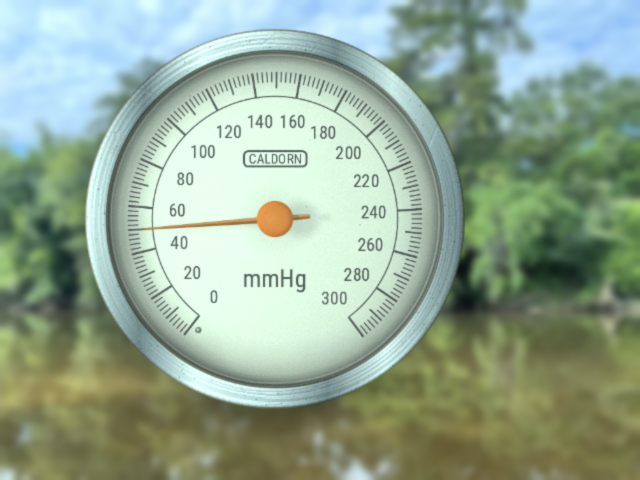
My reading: 50,mmHg
